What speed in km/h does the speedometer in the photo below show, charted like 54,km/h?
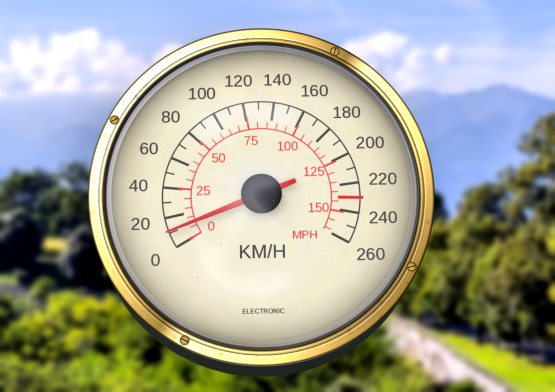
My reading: 10,km/h
